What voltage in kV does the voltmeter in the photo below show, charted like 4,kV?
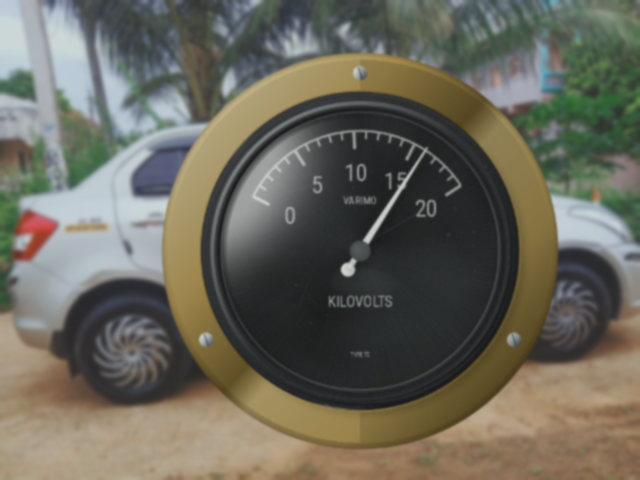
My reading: 16,kV
